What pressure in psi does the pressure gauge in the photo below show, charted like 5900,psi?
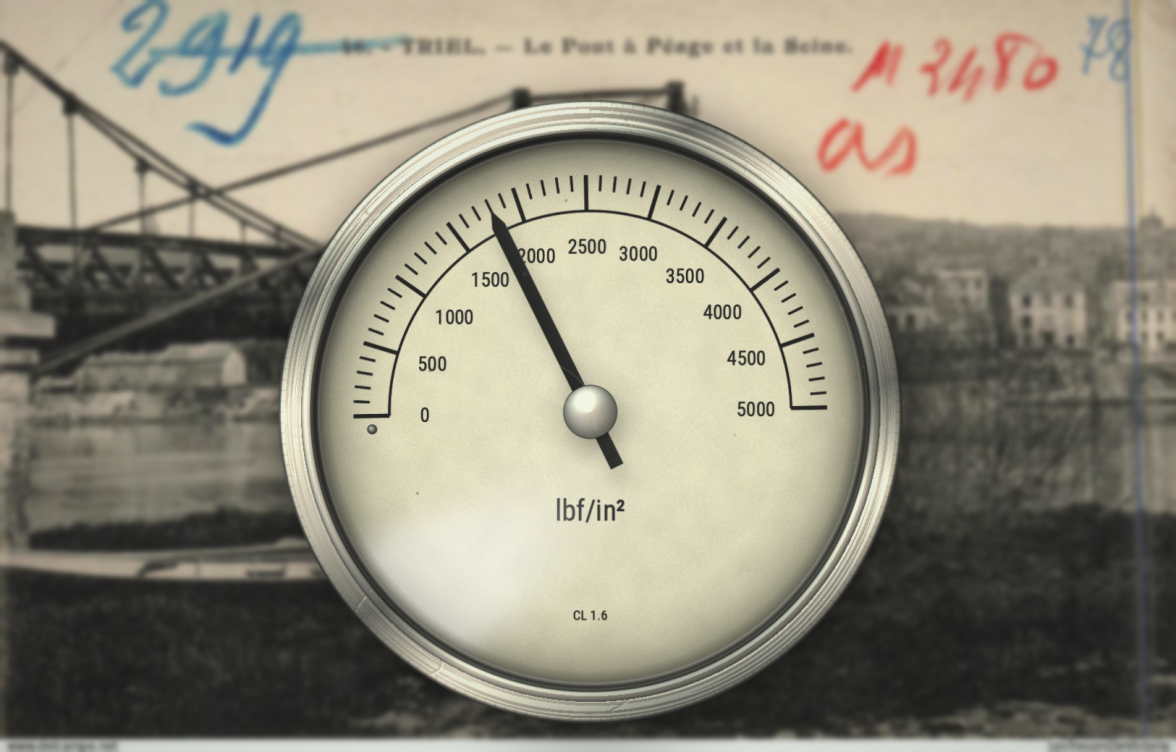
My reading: 1800,psi
